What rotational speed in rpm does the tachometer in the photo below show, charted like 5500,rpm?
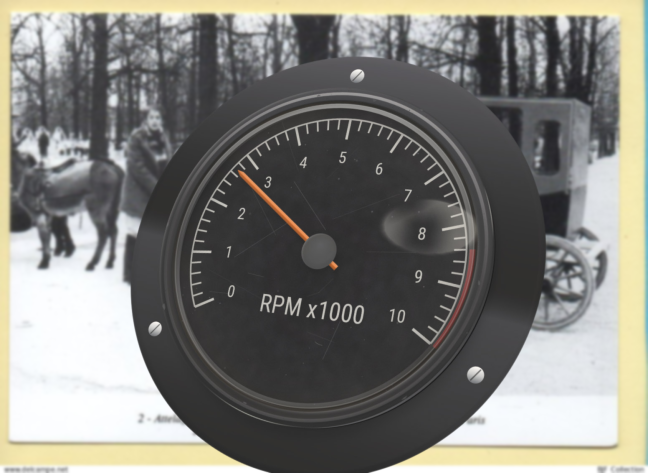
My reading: 2700,rpm
